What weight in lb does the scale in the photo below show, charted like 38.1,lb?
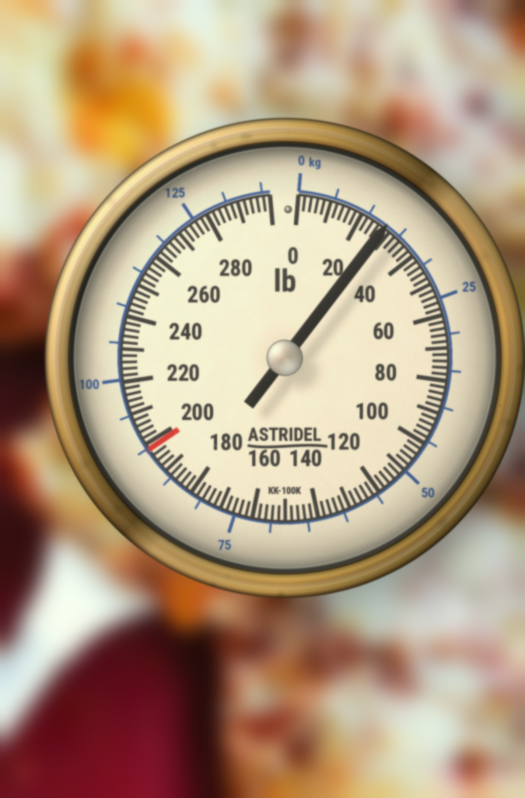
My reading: 28,lb
